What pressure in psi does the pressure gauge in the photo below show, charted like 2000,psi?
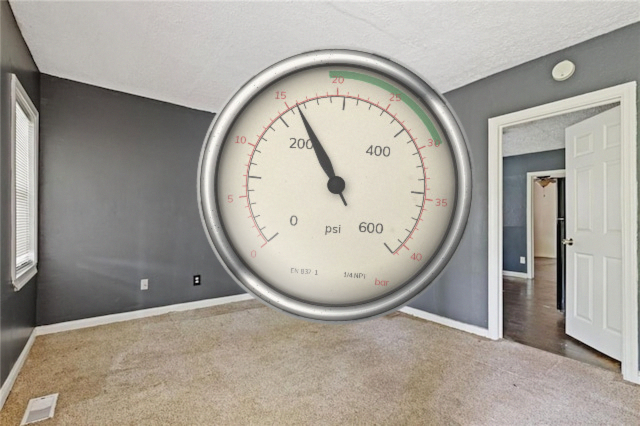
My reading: 230,psi
